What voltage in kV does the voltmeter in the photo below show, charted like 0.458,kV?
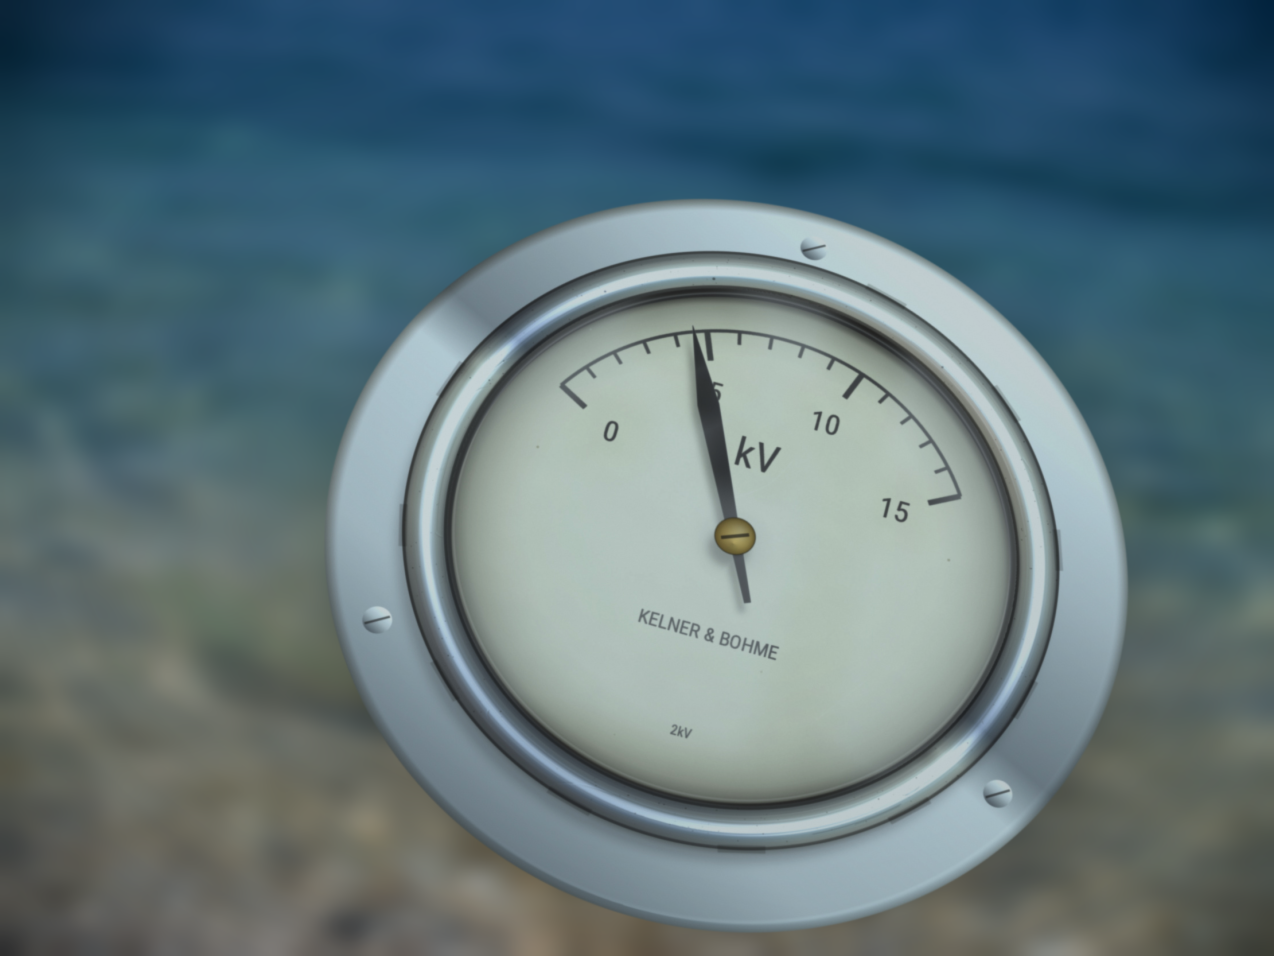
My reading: 4.5,kV
